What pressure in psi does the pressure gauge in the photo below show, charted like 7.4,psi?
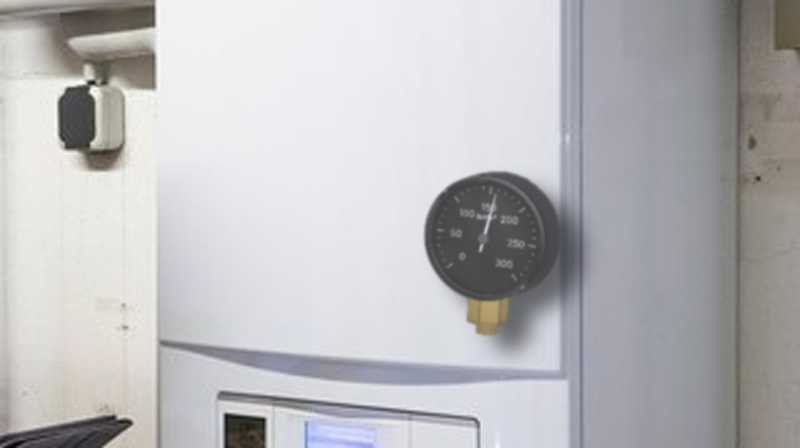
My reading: 160,psi
